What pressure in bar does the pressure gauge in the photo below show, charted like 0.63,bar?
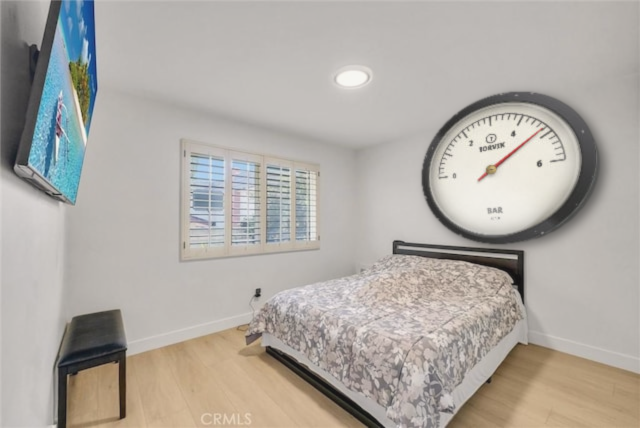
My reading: 4.8,bar
